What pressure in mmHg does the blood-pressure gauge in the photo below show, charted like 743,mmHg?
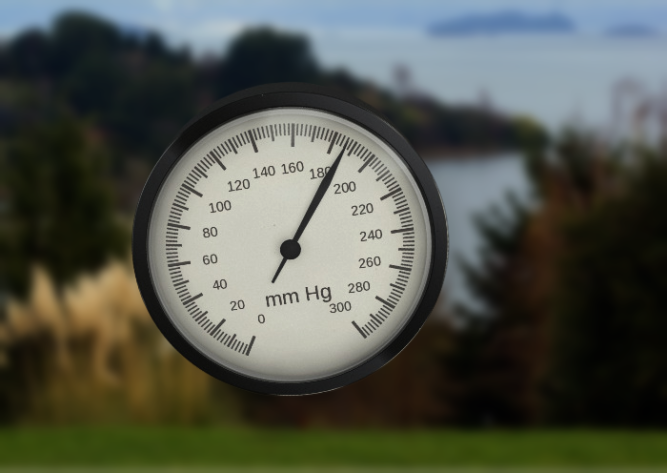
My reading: 186,mmHg
